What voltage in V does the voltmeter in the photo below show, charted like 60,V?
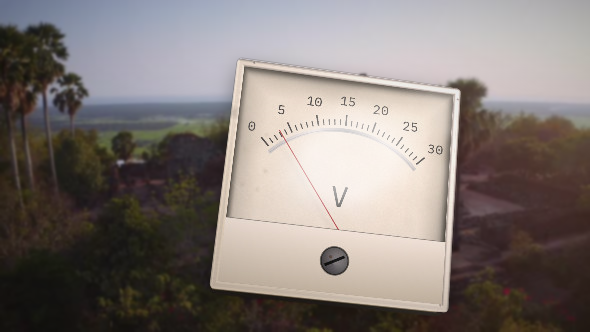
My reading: 3,V
